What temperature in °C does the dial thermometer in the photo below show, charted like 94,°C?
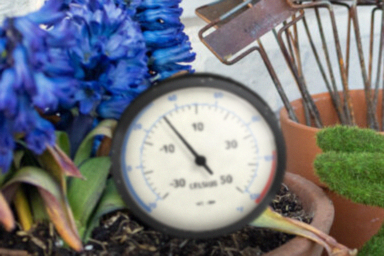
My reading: 0,°C
